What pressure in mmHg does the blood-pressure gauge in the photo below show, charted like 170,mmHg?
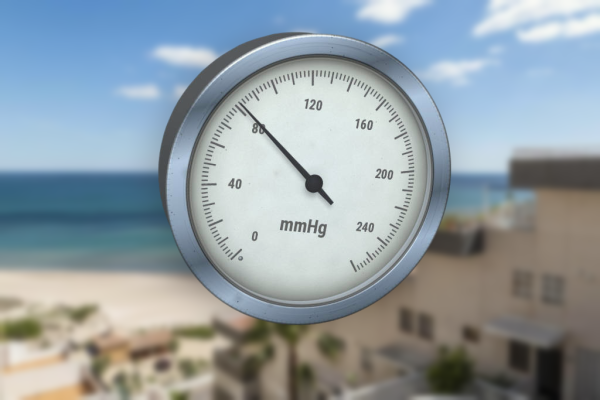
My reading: 82,mmHg
